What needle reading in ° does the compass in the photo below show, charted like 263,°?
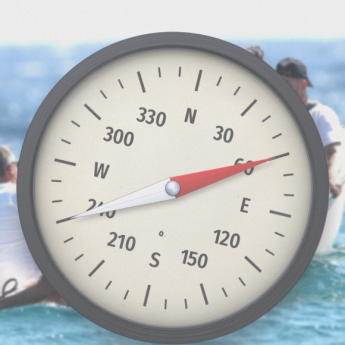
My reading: 60,°
